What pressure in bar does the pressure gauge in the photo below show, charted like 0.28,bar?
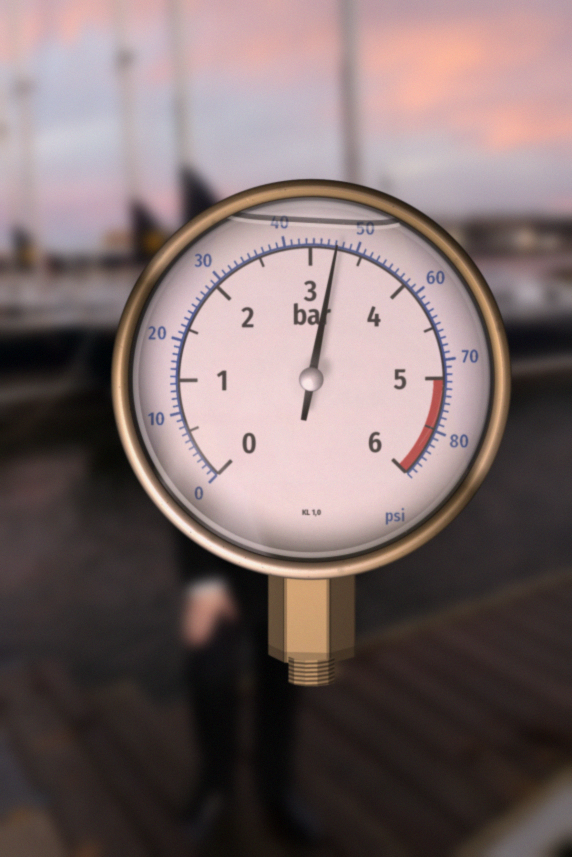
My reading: 3.25,bar
